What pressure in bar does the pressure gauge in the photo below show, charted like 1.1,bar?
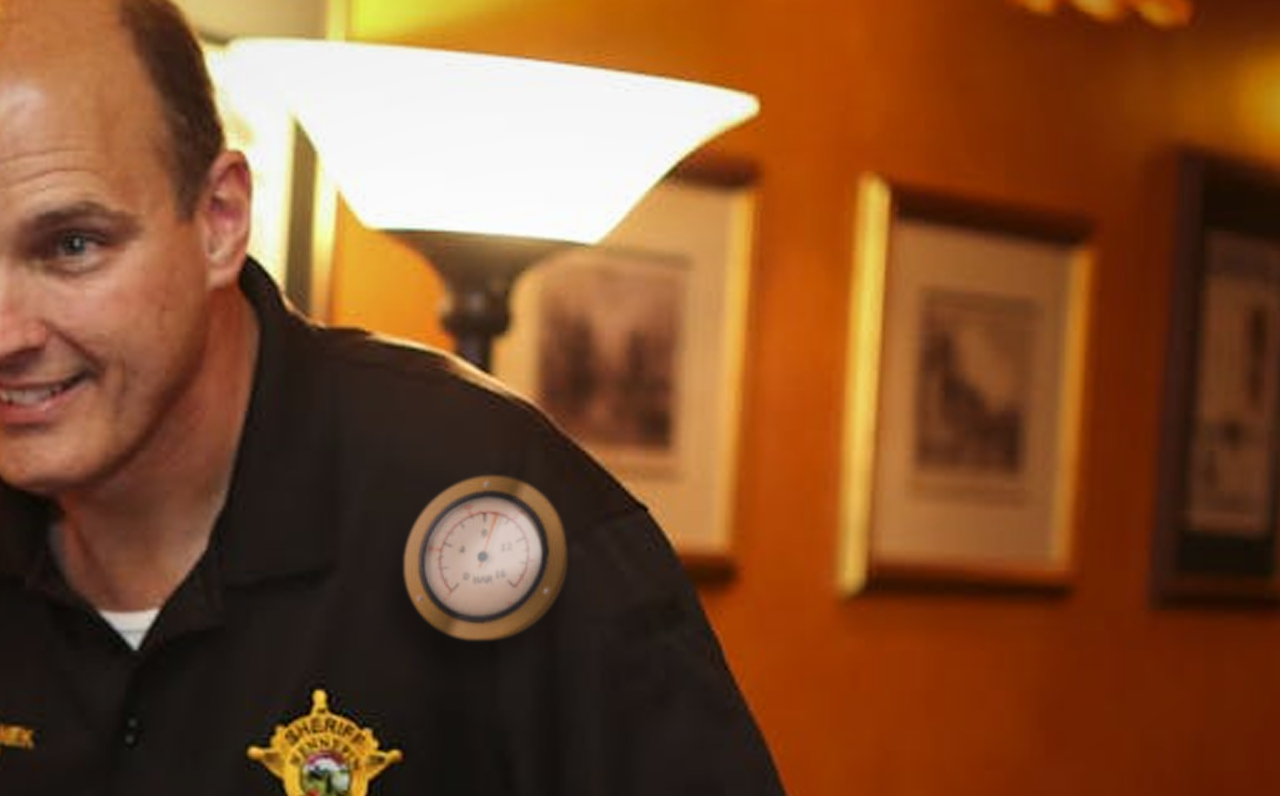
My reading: 9,bar
